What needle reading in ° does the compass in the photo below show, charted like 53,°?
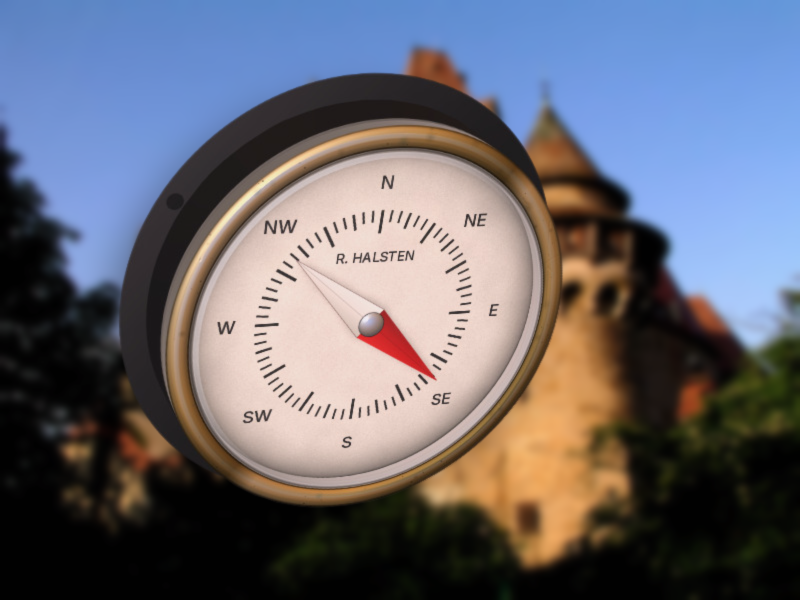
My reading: 130,°
